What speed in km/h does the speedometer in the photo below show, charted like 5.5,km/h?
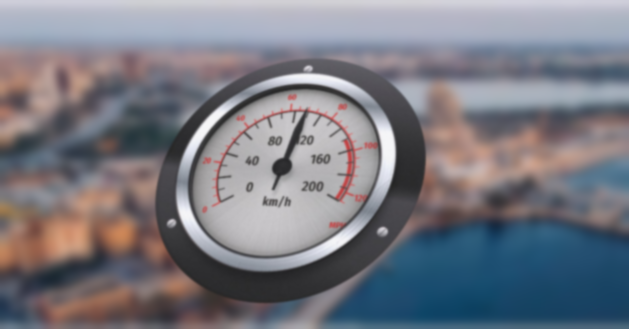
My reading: 110,km/h
